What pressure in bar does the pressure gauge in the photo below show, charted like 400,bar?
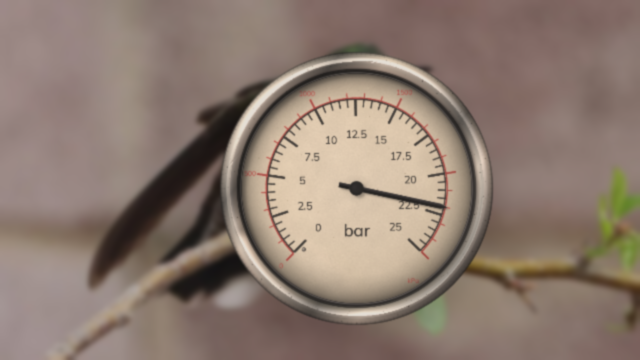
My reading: 22,bar
